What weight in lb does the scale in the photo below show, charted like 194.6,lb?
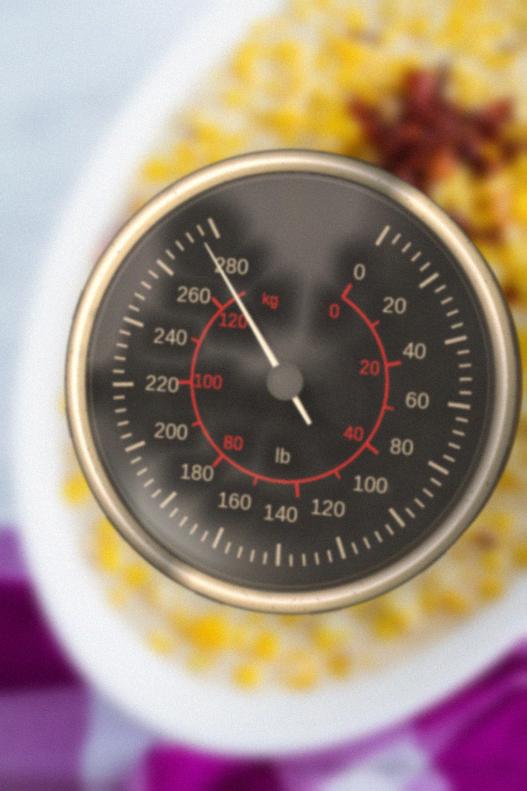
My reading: 276,lb
